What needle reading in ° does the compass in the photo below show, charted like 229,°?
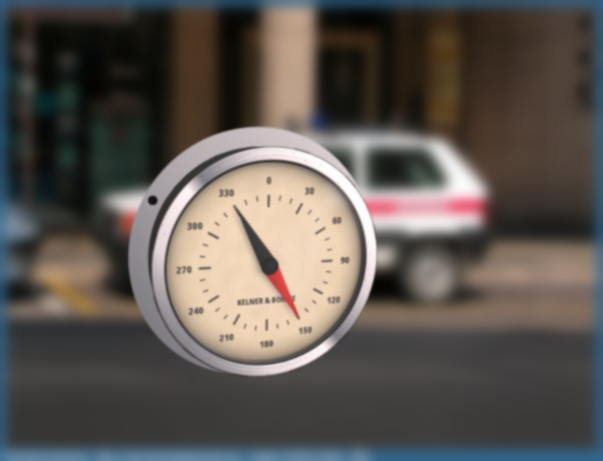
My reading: 150,°
